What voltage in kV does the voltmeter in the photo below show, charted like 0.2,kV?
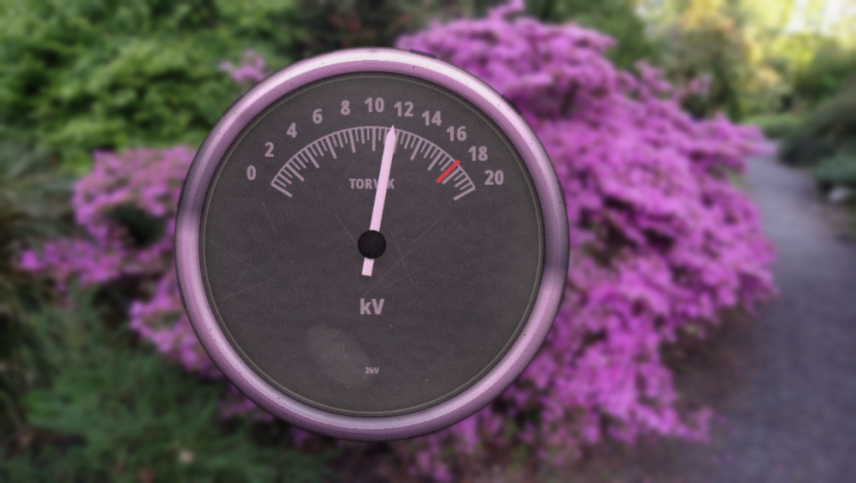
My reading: 11.5,kV
